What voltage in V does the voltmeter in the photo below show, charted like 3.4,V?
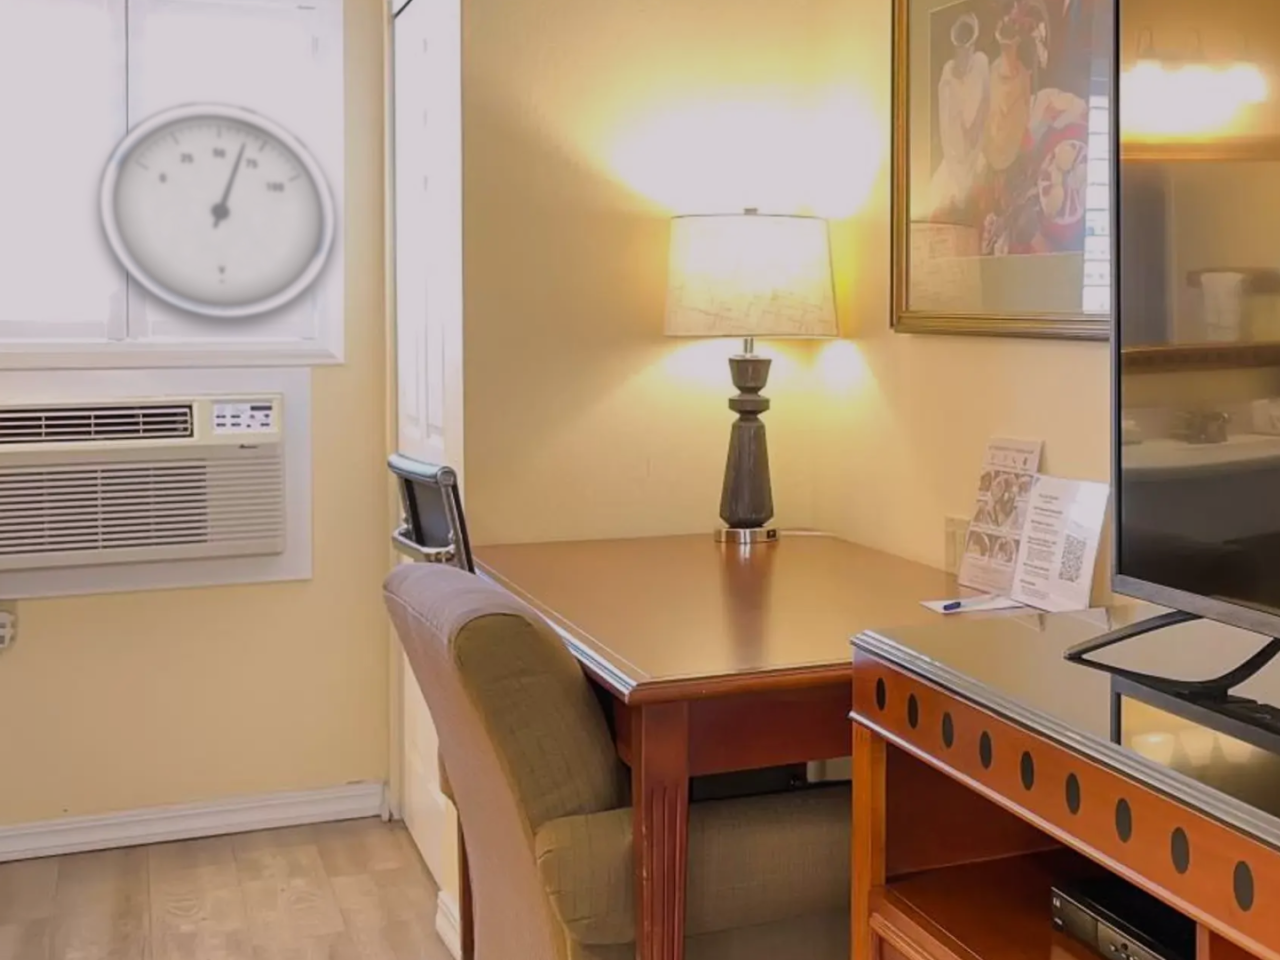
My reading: 65,V
